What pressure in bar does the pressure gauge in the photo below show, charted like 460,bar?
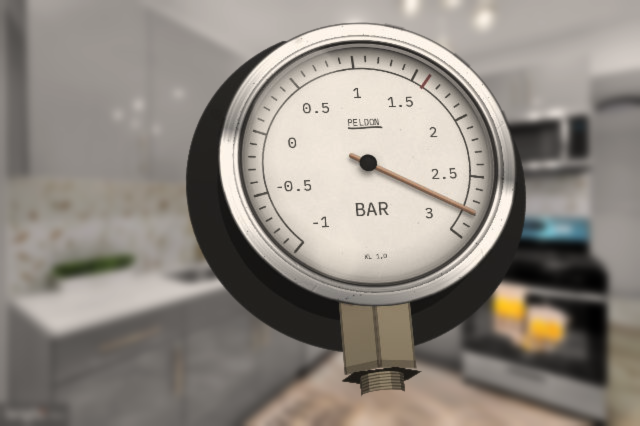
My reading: 2.8,bar
